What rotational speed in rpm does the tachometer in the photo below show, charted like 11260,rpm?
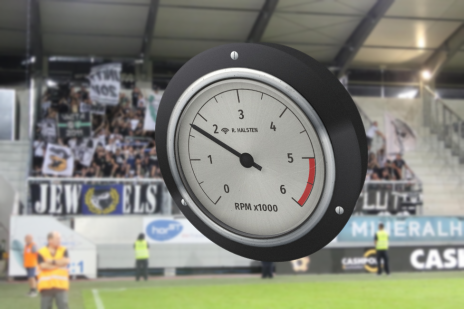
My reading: 1750,rpm
